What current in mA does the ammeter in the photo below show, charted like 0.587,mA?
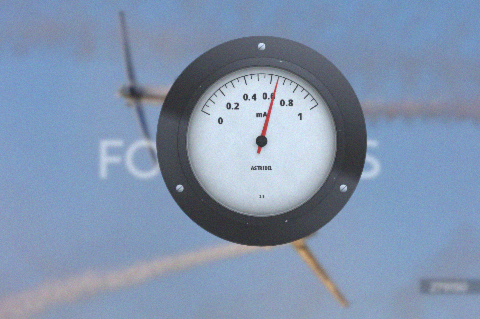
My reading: 0.65,mA
